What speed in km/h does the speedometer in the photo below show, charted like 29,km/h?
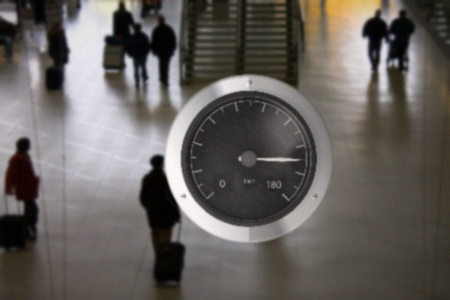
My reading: 150,km/h
